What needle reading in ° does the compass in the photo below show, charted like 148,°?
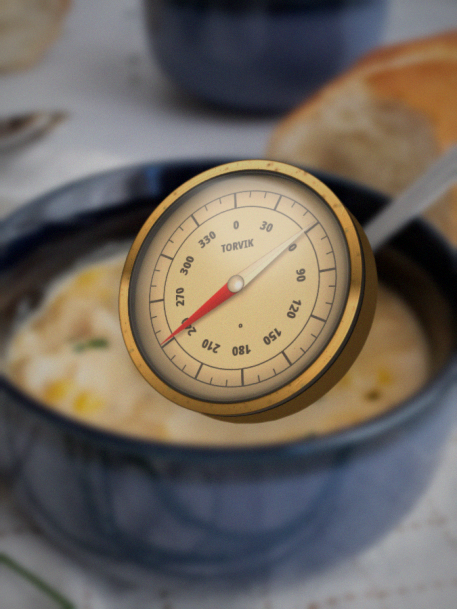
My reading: 240,°
